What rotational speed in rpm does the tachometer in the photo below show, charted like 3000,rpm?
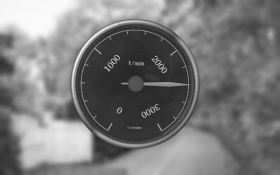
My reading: 2400,rpm
